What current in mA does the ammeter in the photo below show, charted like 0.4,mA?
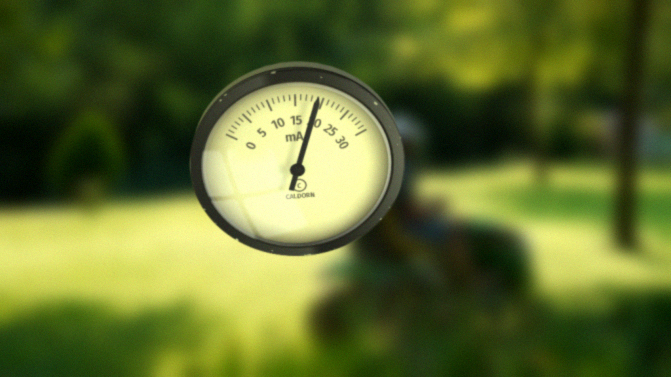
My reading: 19,mA
